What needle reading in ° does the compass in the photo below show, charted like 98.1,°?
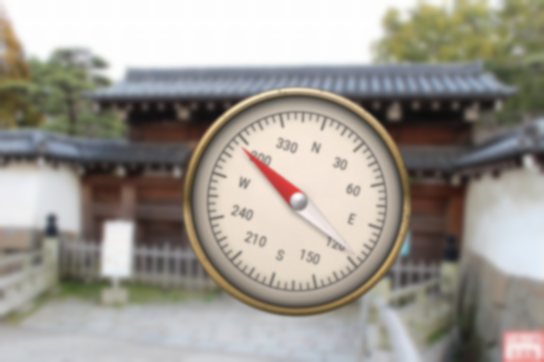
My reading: 295,°
